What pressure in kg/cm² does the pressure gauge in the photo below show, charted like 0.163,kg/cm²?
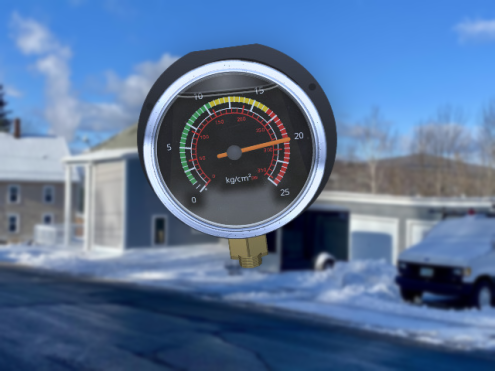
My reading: 20,kg/cm²
